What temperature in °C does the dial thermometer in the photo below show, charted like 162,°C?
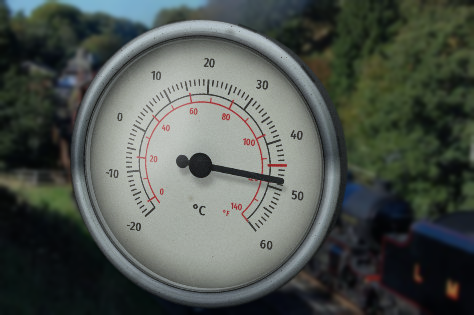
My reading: 48,°C
